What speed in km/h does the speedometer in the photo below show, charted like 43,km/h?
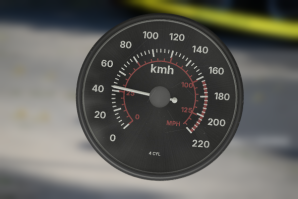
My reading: 44,km/h
